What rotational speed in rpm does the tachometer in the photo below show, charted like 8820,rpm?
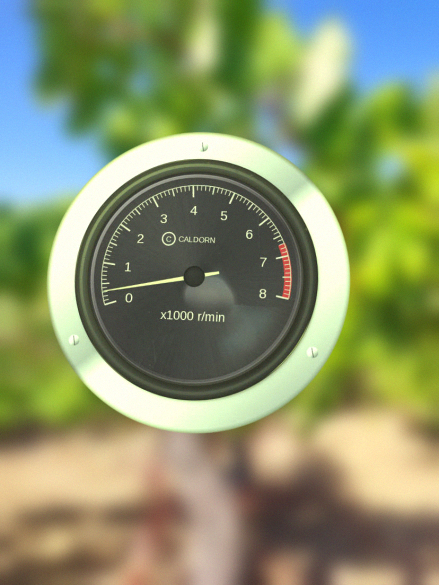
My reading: 300,rpm
